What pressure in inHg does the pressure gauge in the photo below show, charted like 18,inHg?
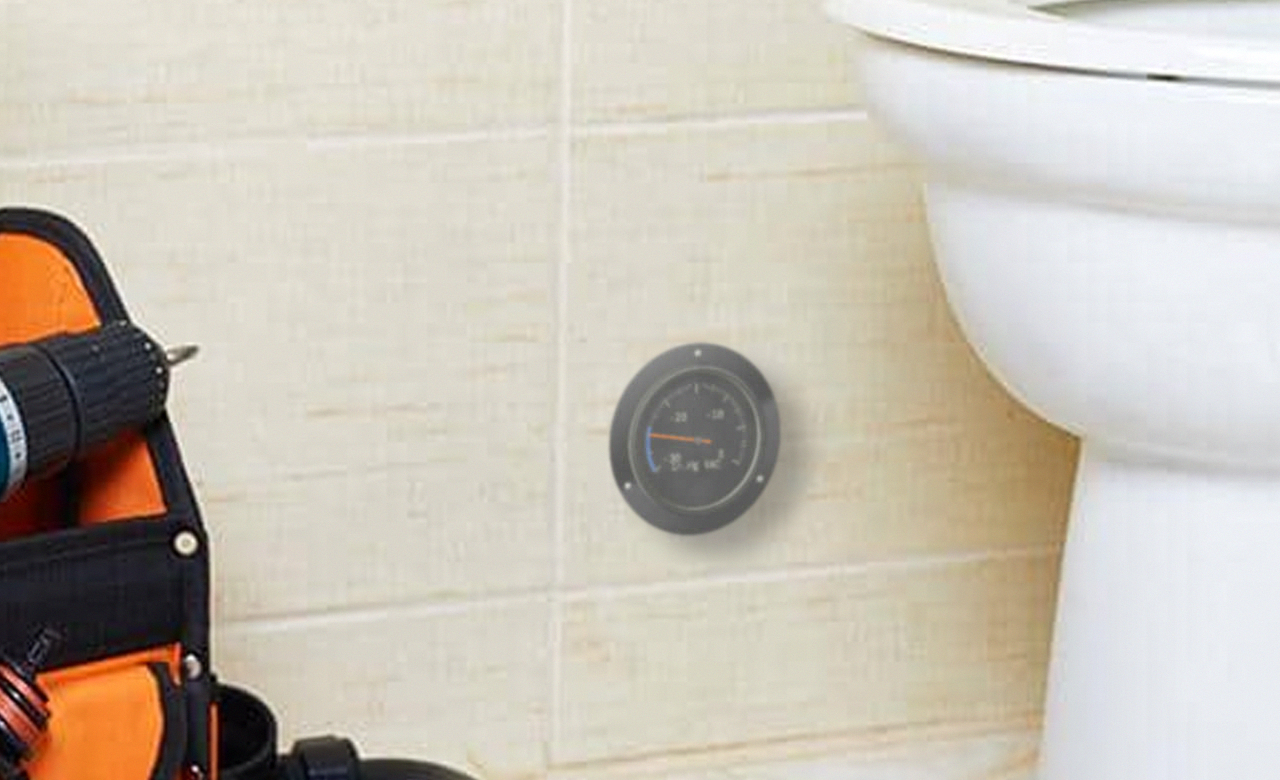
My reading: -25,inHg
